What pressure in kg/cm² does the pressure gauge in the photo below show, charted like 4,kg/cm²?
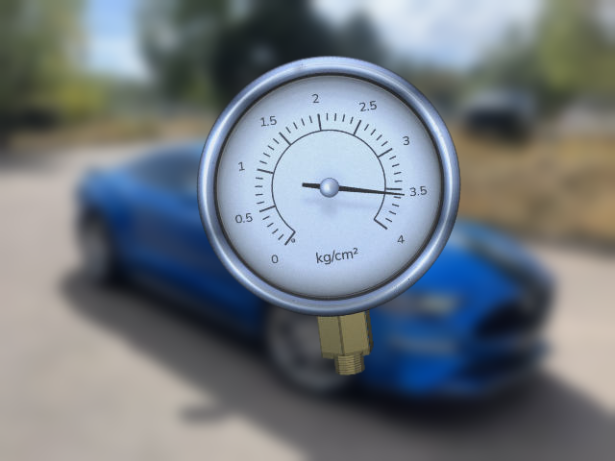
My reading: 3.55,kg/cm²
